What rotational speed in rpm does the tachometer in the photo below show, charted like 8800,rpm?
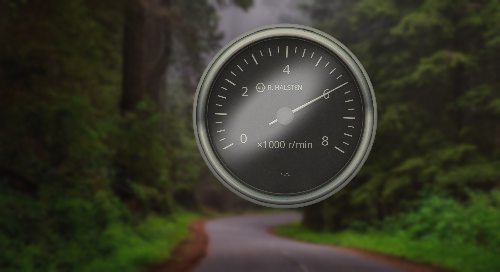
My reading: 6000,rpm
